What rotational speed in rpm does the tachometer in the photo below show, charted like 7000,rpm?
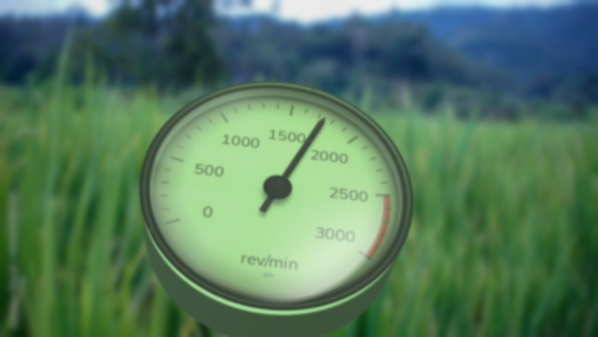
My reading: 1750,rpm
